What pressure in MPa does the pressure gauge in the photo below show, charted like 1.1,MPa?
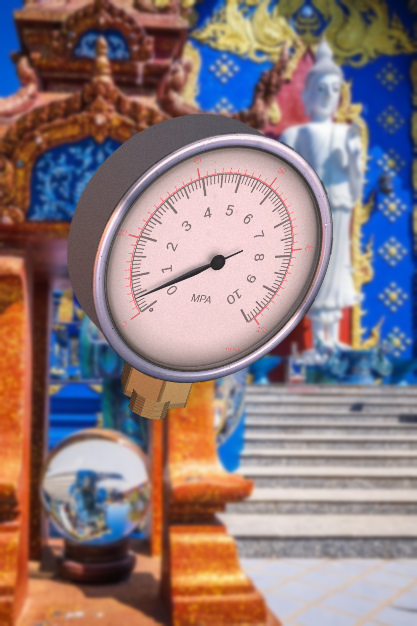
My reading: 0.5,MPa
